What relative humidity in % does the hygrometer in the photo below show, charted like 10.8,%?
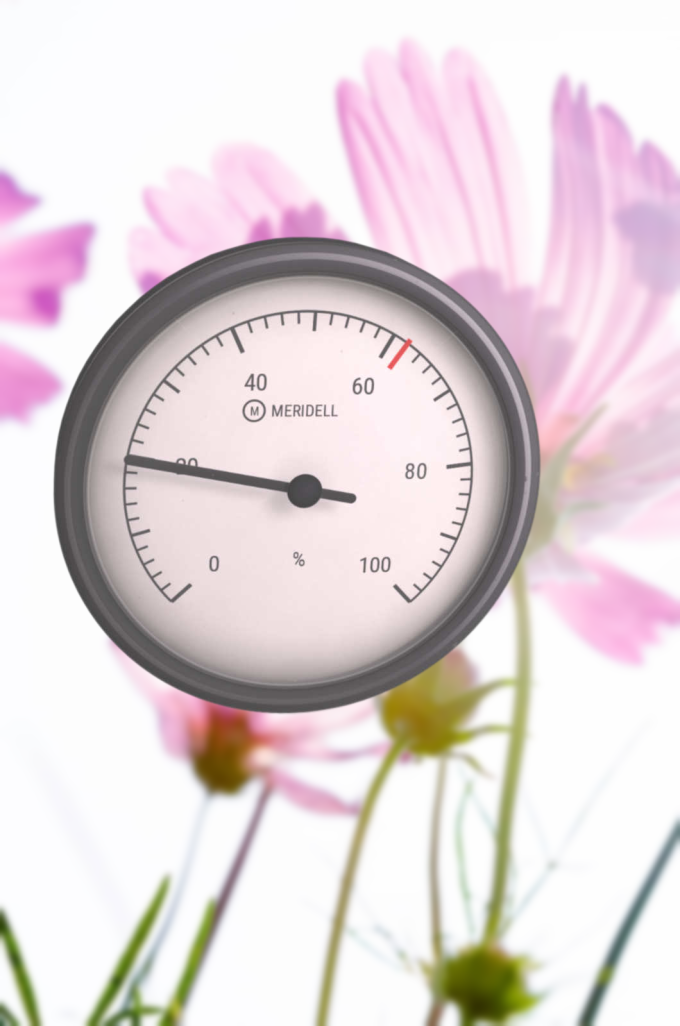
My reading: 20,%
